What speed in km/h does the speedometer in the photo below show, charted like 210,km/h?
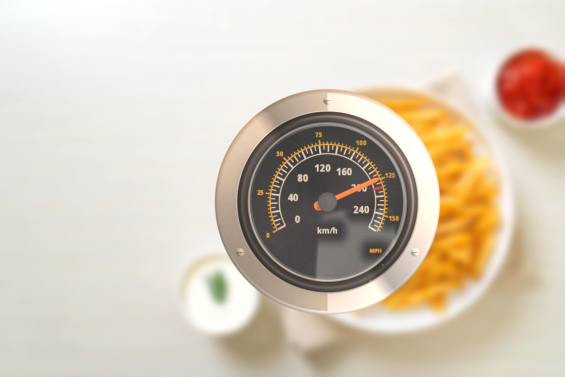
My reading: 200,km/h
